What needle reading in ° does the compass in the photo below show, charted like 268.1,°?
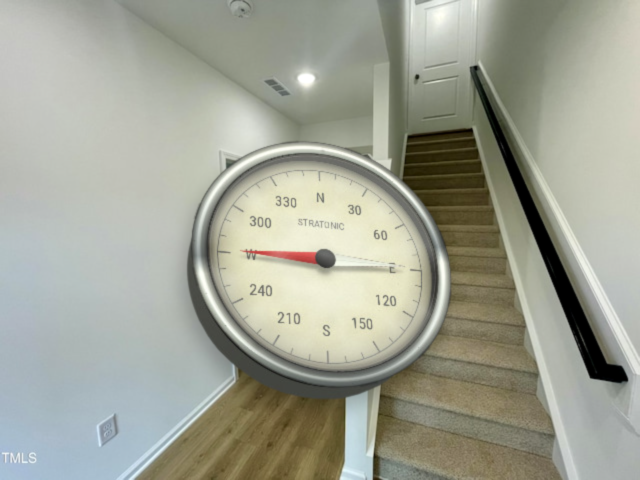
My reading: 270,°
